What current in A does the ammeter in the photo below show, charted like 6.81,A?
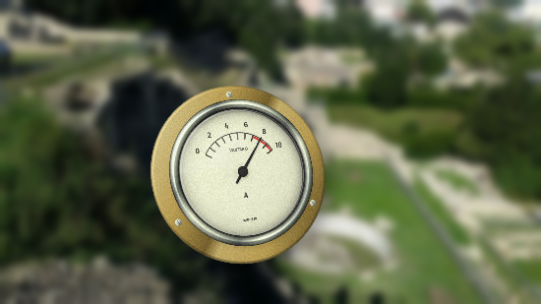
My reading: 8,A
